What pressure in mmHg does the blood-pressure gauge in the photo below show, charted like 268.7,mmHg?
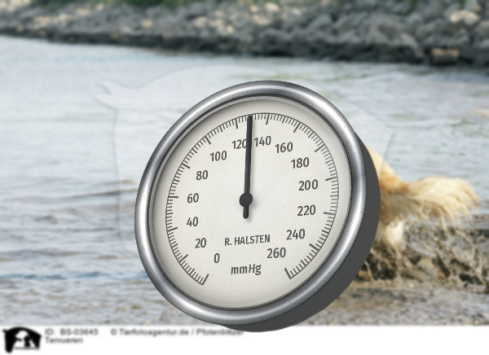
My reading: 130,mmHg
